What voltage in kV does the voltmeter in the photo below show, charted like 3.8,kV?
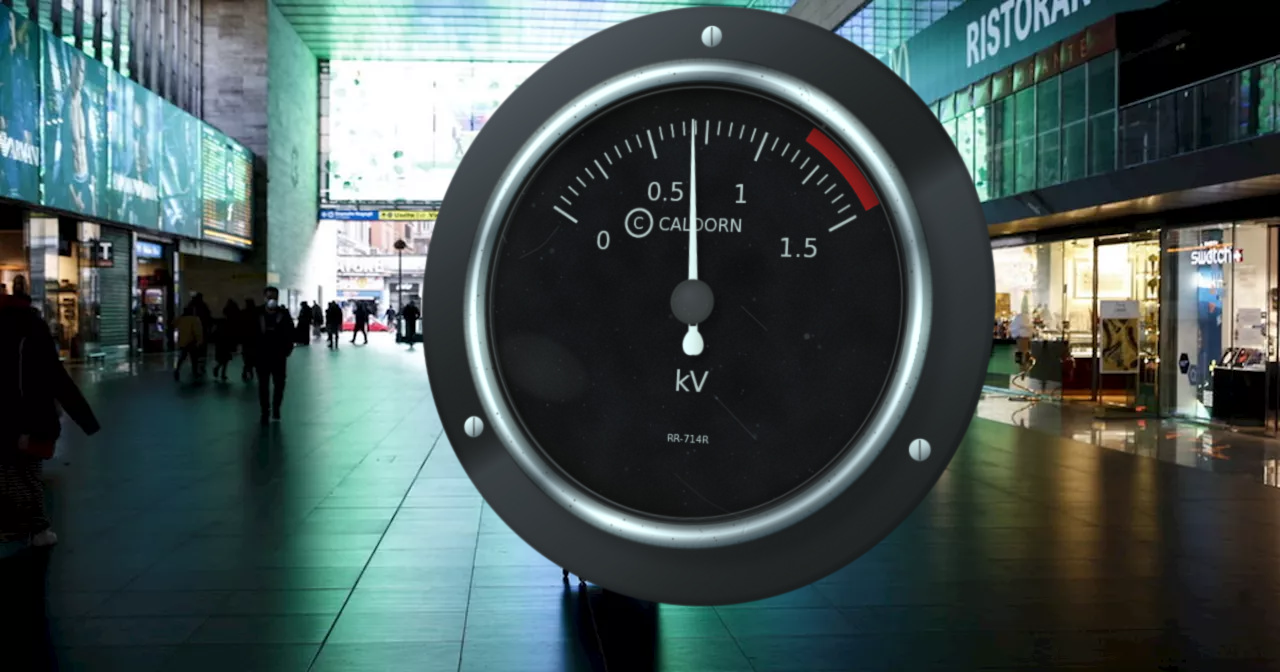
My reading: 0.7,kV
